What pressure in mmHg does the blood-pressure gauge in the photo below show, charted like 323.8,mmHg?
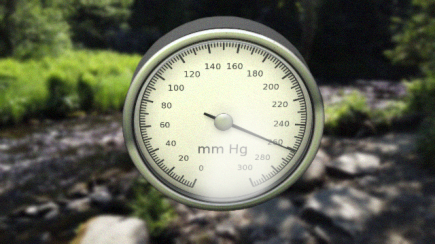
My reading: 260,mmHg
